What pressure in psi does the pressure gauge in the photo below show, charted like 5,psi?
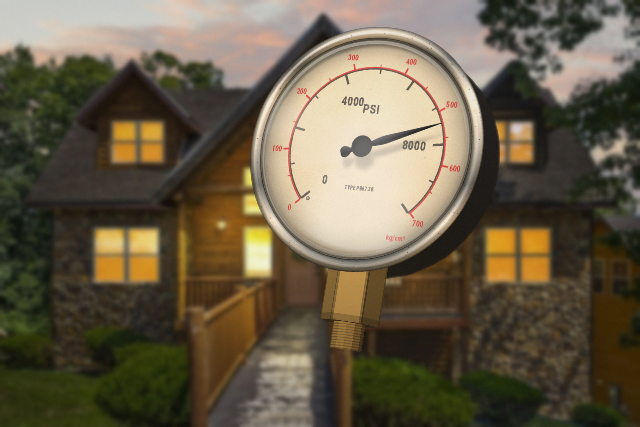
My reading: 7500,psi
